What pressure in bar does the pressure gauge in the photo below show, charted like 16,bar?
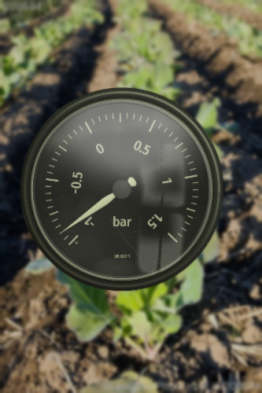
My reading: -0.9,bar
